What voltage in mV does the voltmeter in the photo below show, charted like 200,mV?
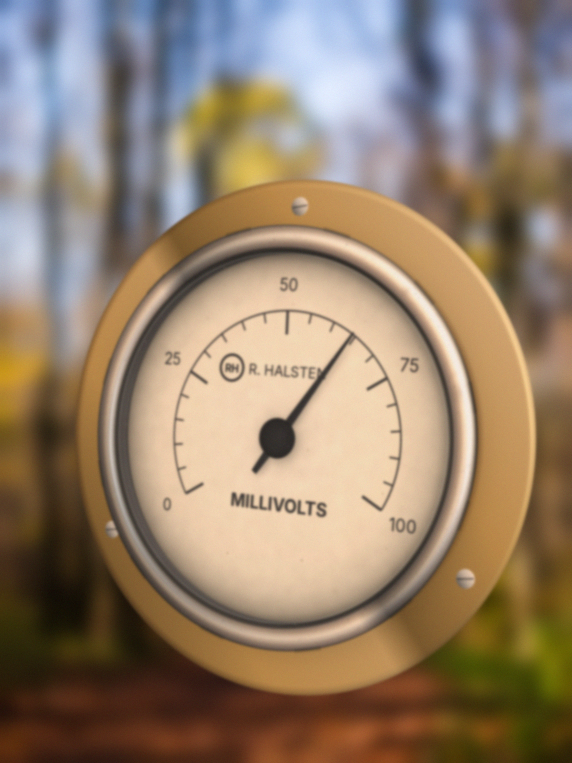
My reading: 65,mV
